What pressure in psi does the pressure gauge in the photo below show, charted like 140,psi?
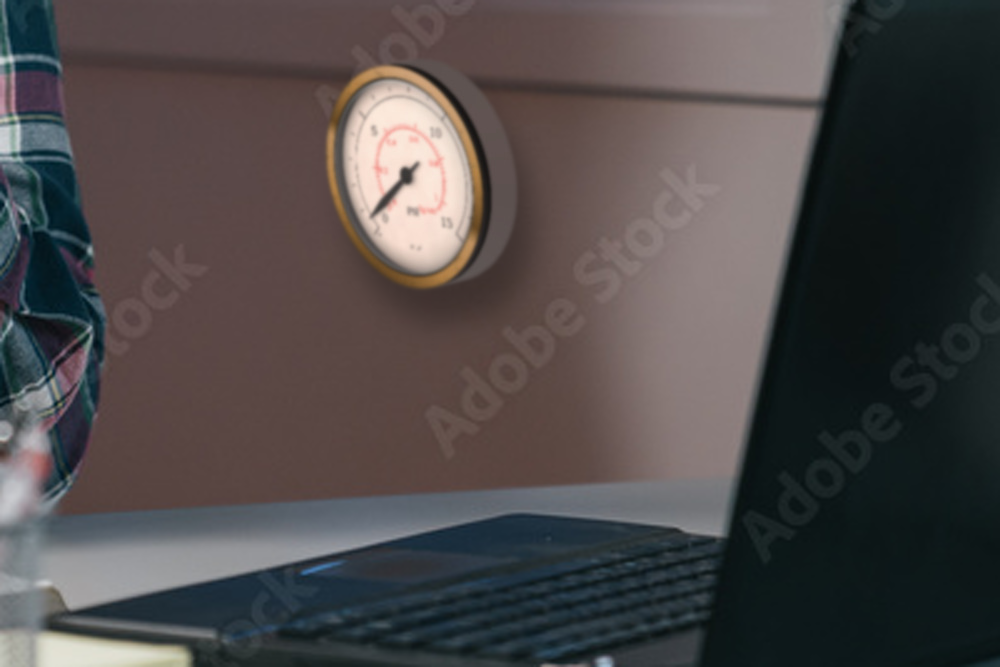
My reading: 0.5,psi
